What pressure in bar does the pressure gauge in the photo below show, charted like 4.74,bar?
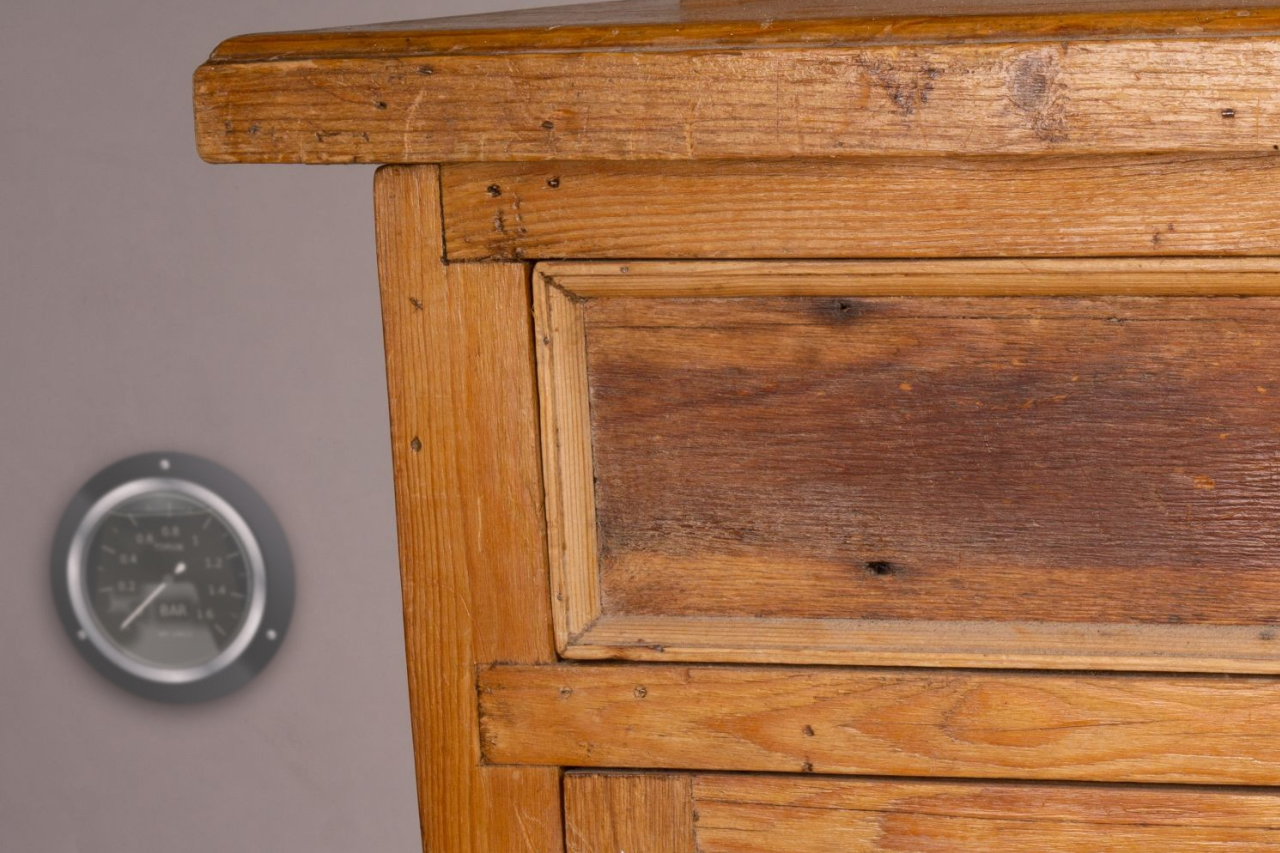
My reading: 0,bar
